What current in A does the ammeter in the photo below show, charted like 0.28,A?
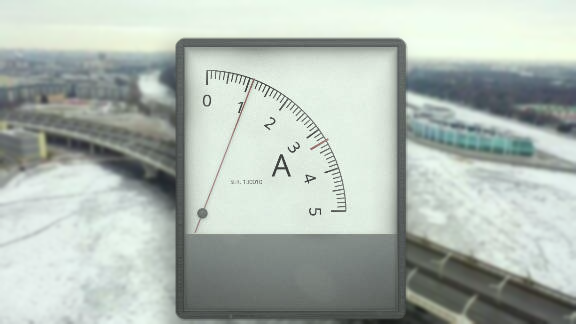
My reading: 1.1,A
